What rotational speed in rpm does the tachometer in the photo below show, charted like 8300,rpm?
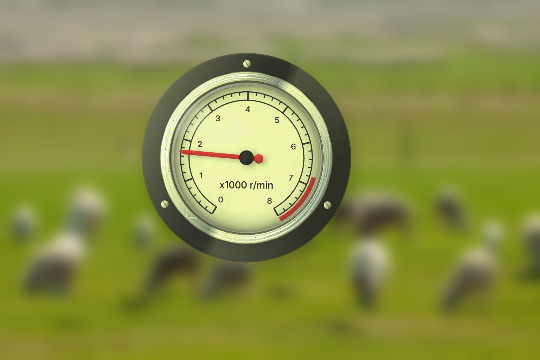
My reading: 1700,rpm
